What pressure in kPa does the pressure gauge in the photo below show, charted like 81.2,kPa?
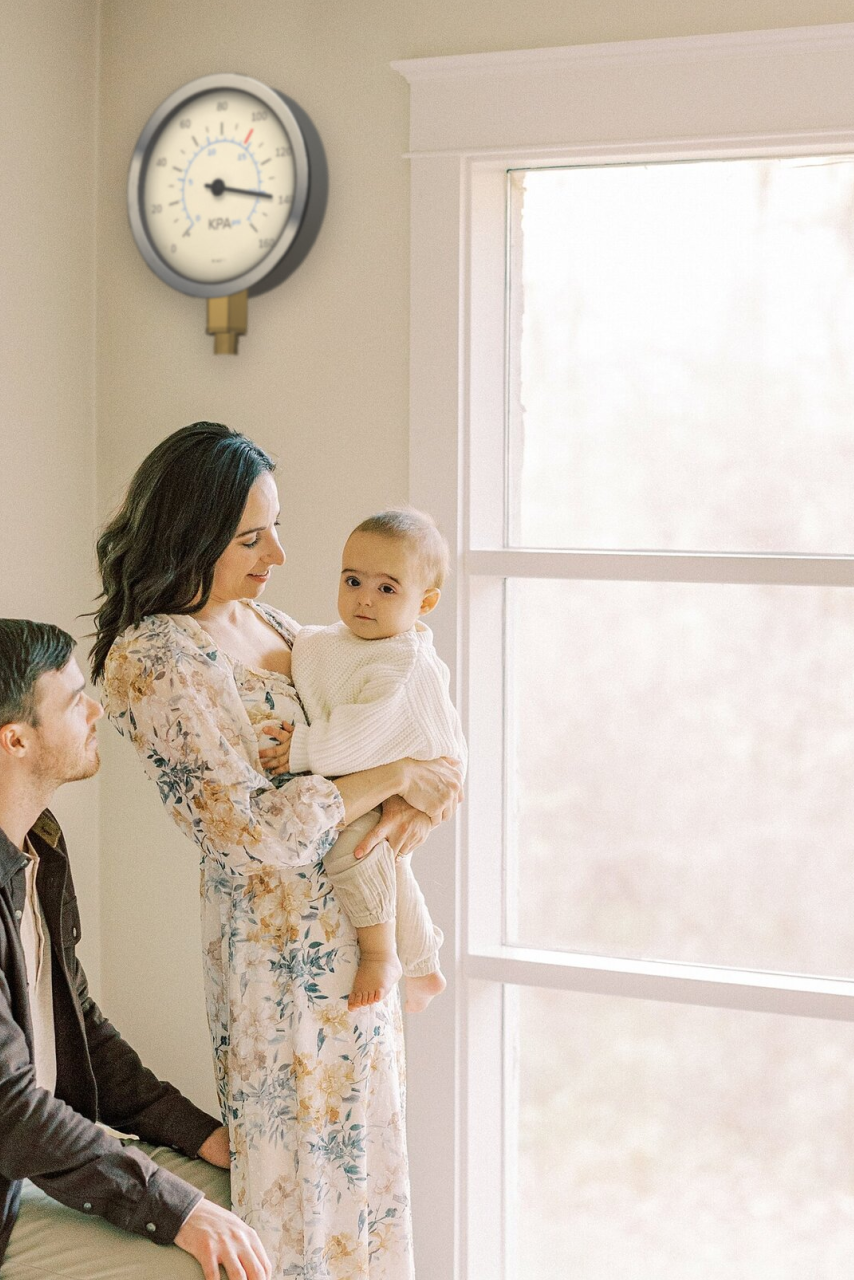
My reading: 140,kPa
